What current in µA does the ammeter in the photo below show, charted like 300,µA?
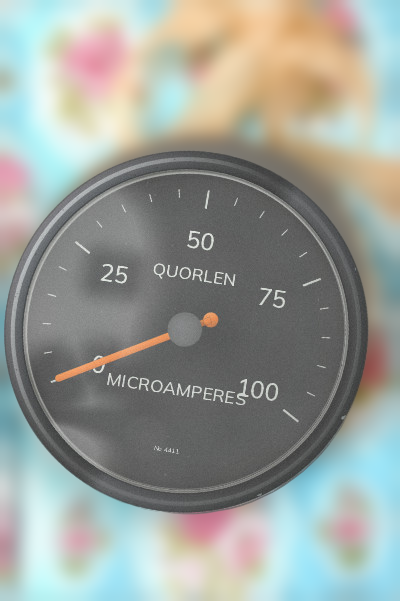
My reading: 0,µA
